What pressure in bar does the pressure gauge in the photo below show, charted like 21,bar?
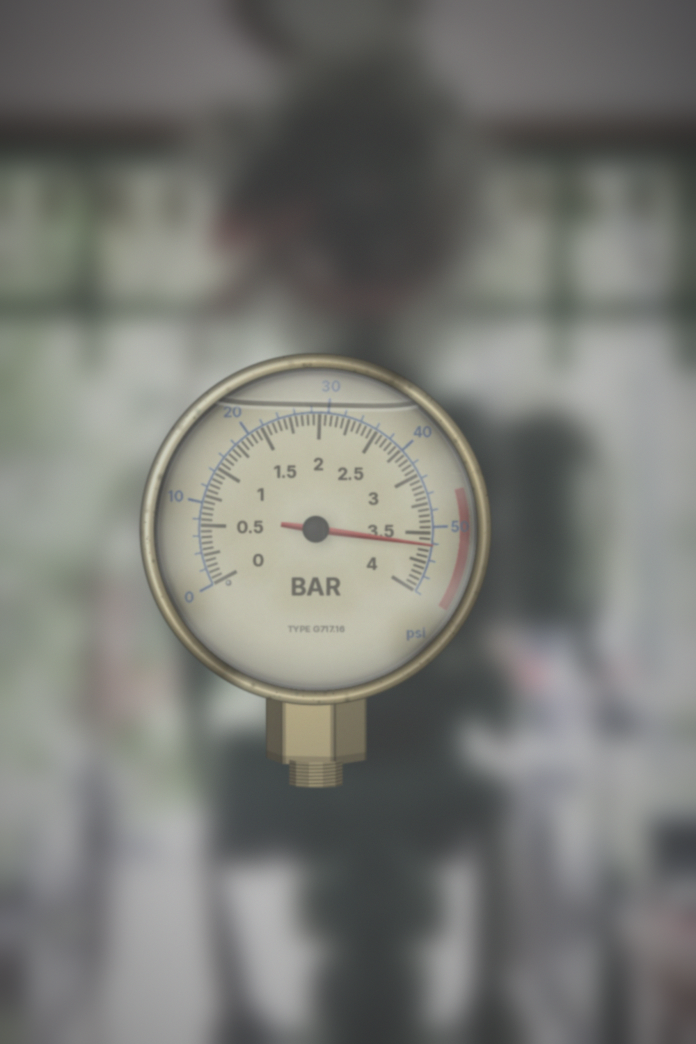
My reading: 3.6,bar
